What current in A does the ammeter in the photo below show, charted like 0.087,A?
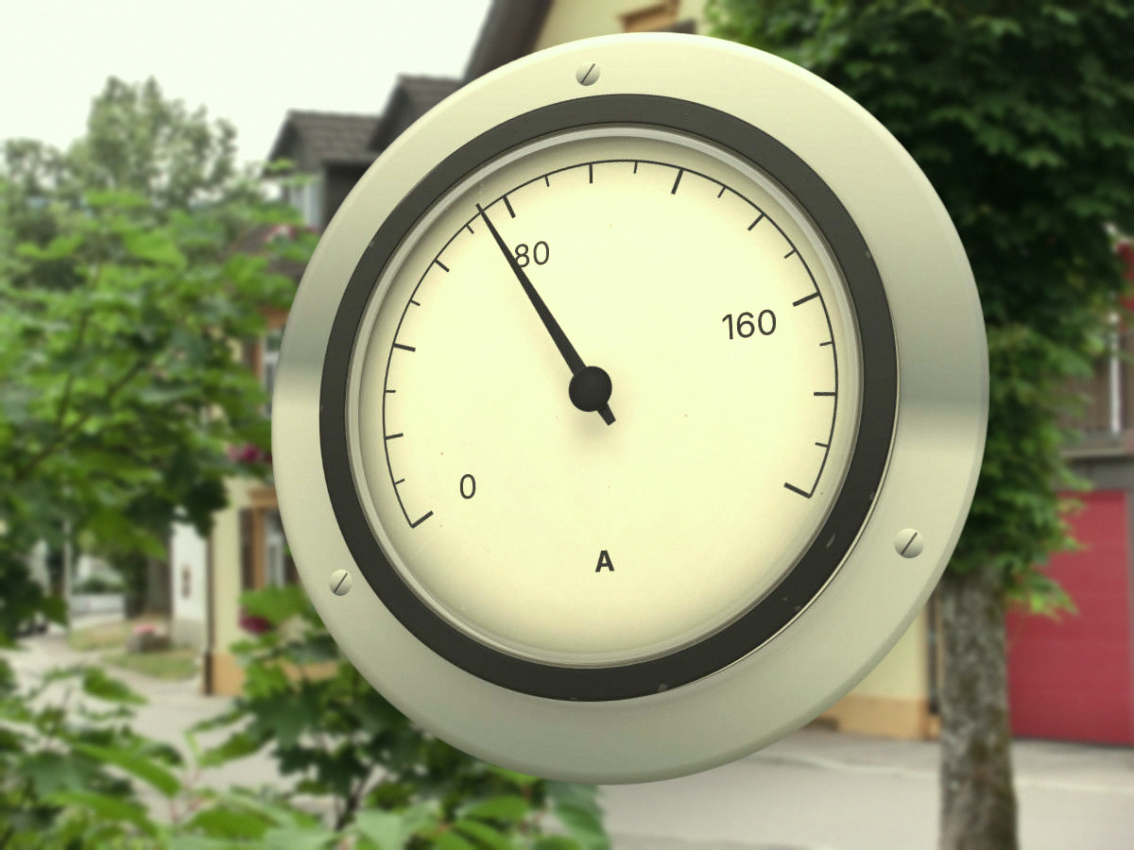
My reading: 75,A
